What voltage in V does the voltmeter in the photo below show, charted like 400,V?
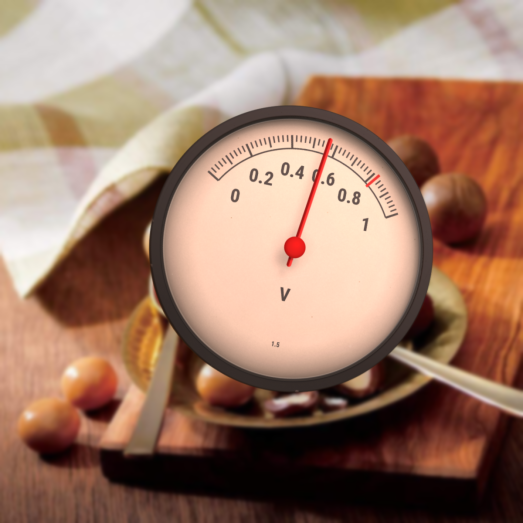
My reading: 0.56,V
